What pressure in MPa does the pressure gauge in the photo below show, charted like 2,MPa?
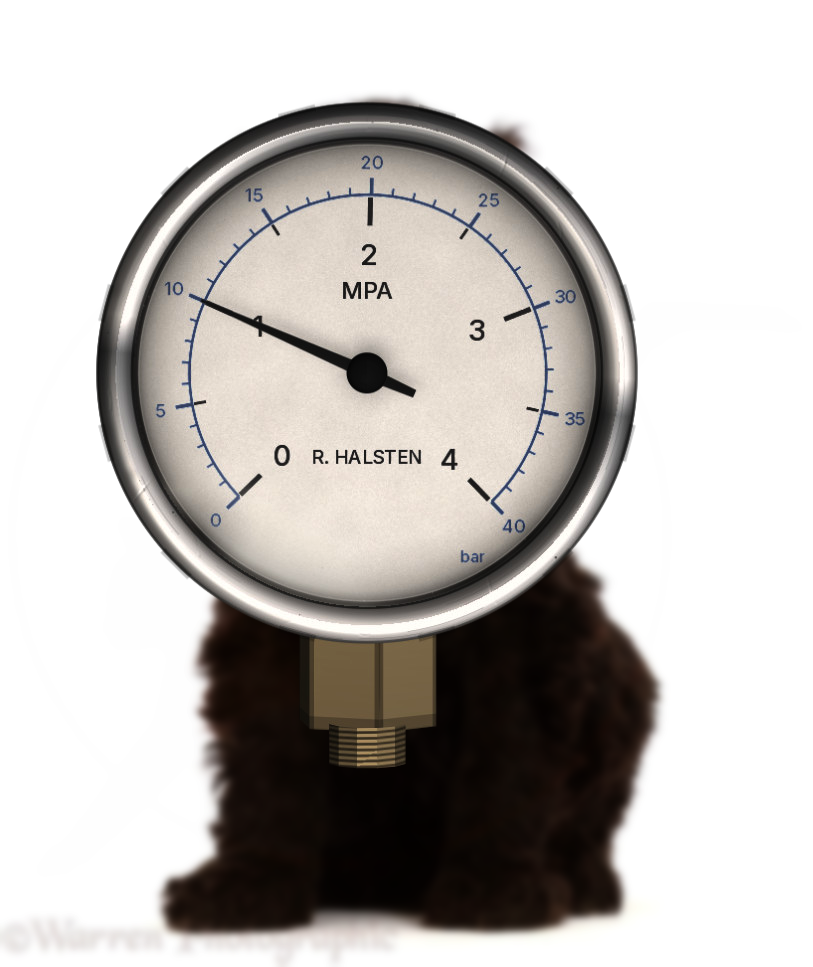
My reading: 1,MPa
